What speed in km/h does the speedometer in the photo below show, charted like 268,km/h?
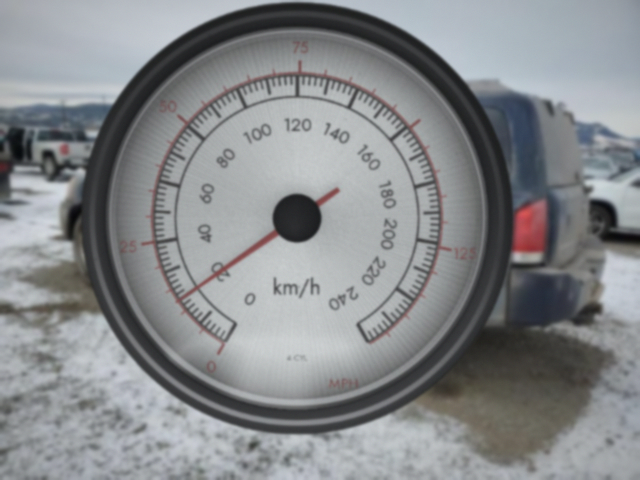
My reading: 20,km/h
